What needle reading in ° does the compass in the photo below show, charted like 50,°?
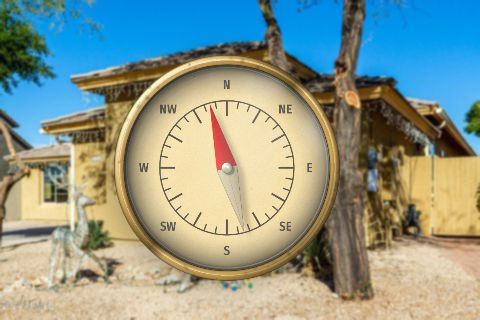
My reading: 345,°
